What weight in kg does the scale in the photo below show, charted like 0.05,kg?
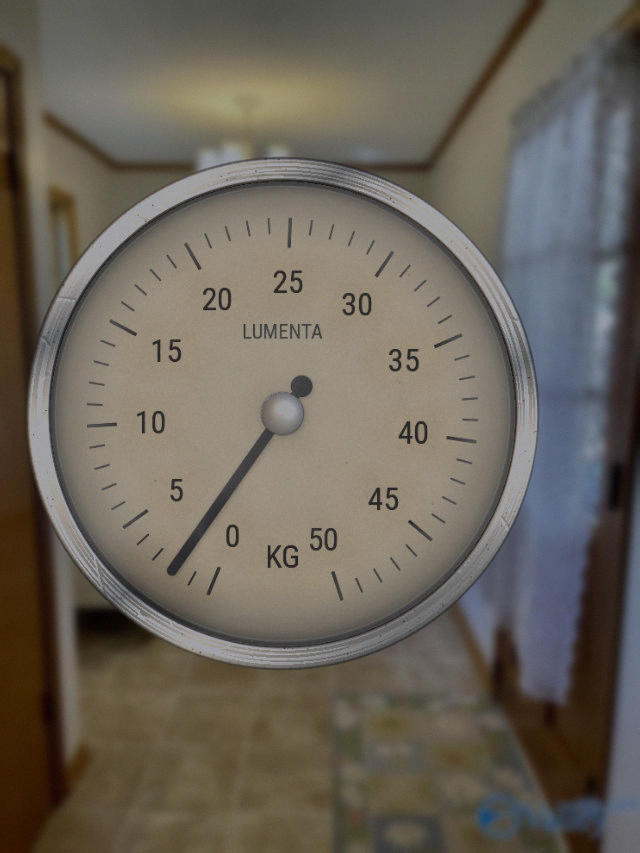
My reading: 2,kg
